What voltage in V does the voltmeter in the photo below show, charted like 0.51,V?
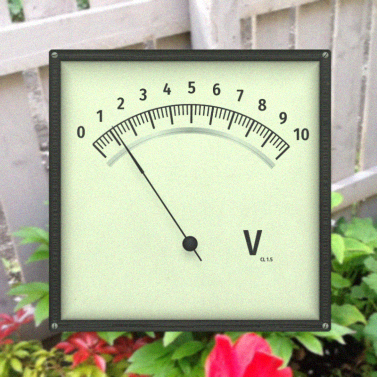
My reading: 1.2,V
